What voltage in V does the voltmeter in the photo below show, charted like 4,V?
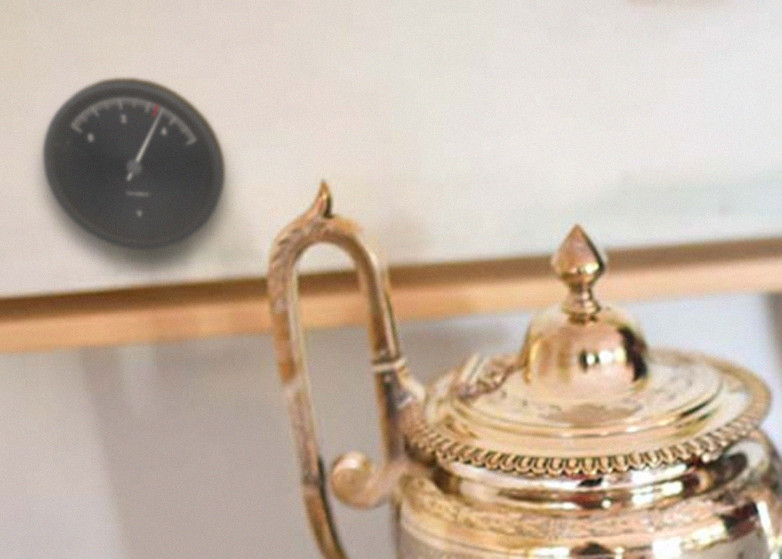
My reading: 3.5,V
